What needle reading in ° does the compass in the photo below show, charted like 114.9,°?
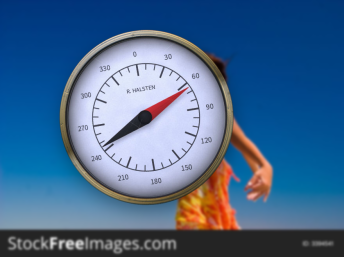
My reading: 65,°
